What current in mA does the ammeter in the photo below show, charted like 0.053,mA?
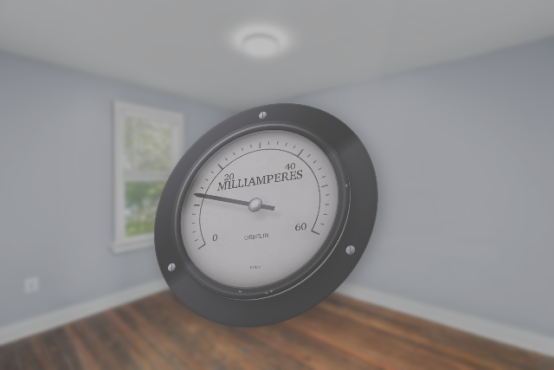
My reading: 12,mA
